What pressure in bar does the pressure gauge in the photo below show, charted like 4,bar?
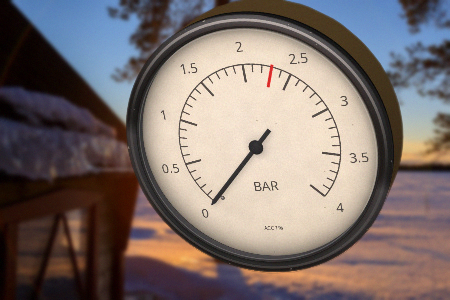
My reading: 0,bar
